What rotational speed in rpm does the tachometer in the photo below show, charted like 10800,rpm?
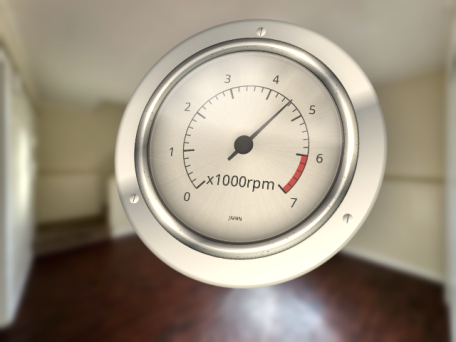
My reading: 4600,rpm
